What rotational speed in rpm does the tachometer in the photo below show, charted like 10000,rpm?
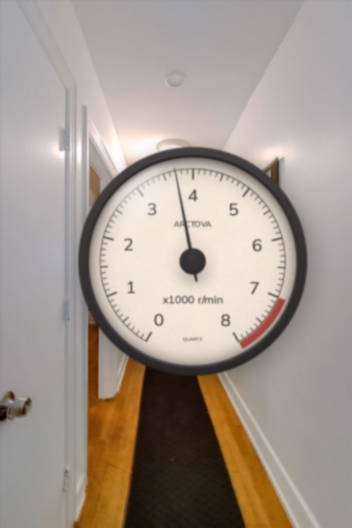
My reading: 3700,rpm
